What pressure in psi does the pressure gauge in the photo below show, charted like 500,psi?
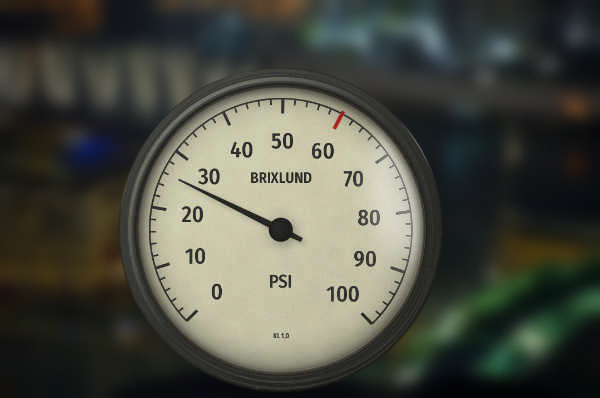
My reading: 26,psi
